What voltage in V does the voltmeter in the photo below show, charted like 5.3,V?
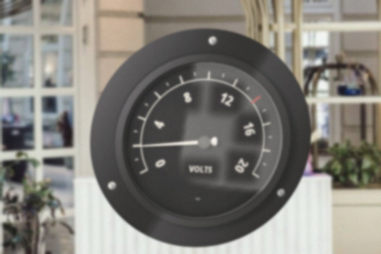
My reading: 2,V
